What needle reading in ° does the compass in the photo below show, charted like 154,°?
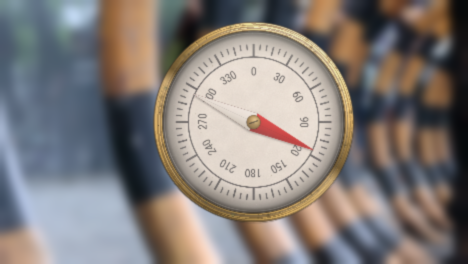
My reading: 115,°
